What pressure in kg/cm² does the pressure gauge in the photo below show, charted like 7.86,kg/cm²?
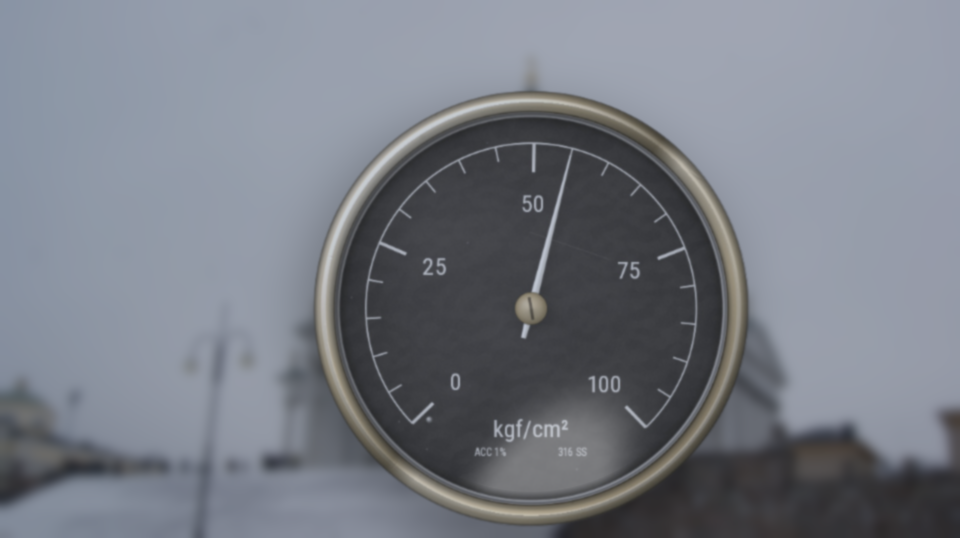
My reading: 55,kg/cm²
